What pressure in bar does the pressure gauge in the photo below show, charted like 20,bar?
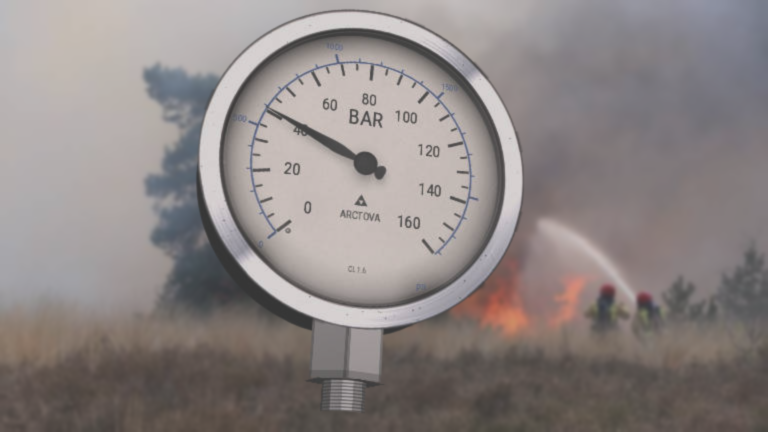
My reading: 40,bar
